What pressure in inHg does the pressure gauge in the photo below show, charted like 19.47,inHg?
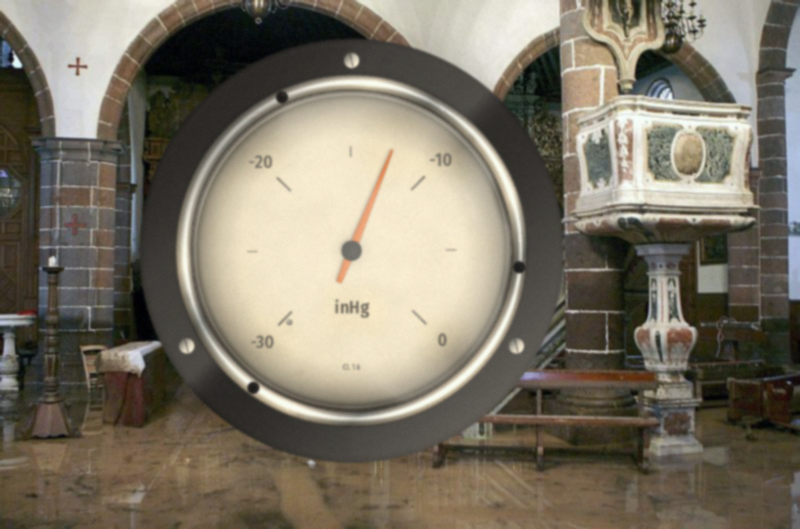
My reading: -12.5,inHg
